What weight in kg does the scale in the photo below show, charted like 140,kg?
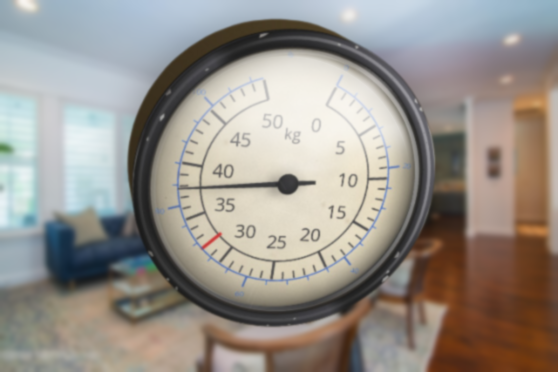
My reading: 38,kg
